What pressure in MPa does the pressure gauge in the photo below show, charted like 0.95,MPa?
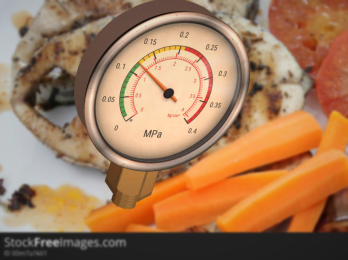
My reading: 0.12,MPa
